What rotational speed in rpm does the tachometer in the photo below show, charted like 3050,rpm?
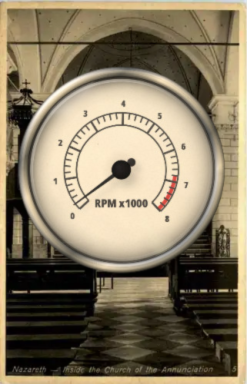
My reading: 200,rpm
